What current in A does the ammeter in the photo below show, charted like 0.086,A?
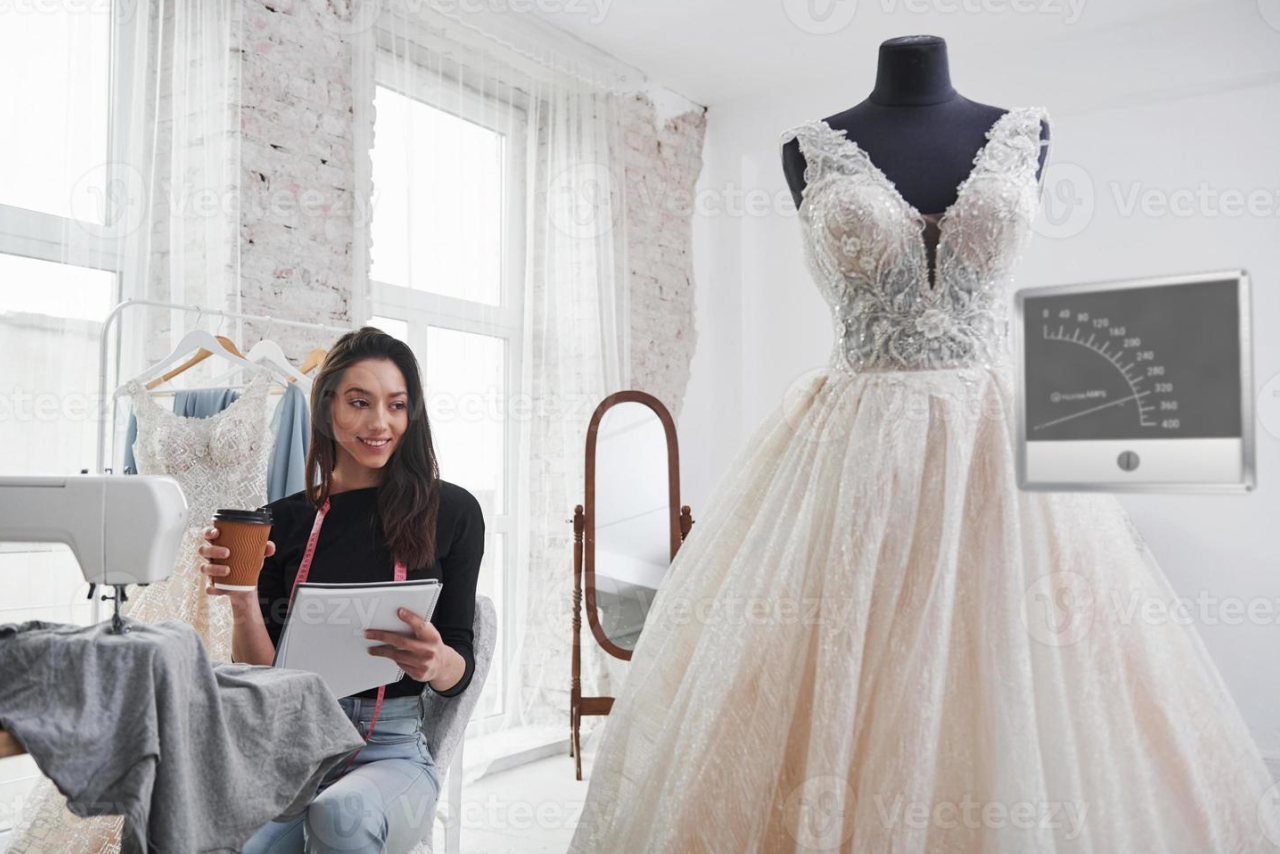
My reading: 320,A
